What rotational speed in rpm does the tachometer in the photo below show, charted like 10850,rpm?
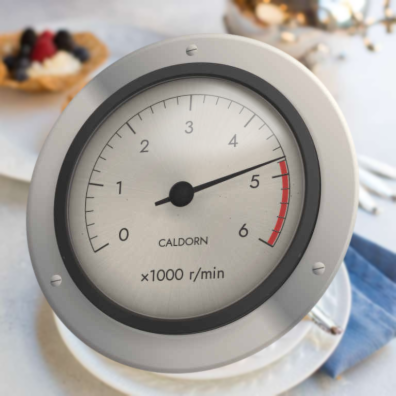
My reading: 4800,rpm
